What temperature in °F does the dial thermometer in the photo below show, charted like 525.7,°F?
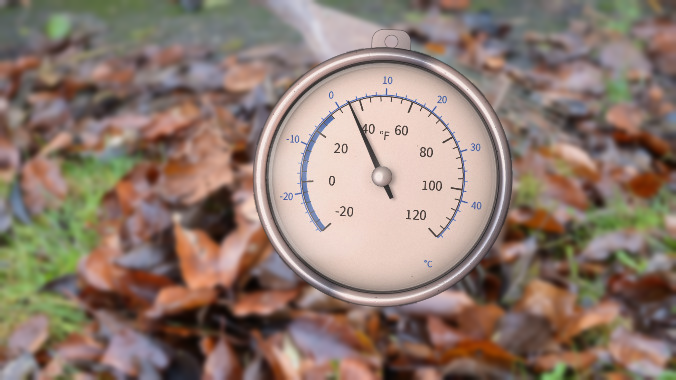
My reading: 36,°F
